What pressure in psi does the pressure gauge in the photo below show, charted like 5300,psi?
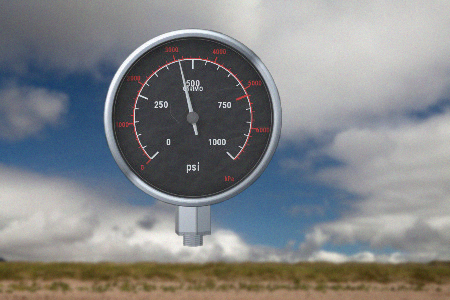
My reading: 450,psi
